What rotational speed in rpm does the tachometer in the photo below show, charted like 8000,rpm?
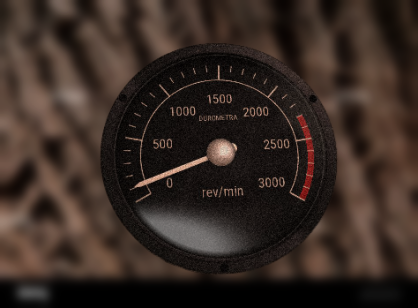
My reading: 100,rpm
